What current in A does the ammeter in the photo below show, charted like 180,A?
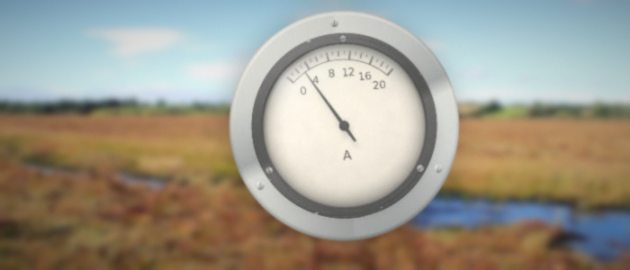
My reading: 3,A
